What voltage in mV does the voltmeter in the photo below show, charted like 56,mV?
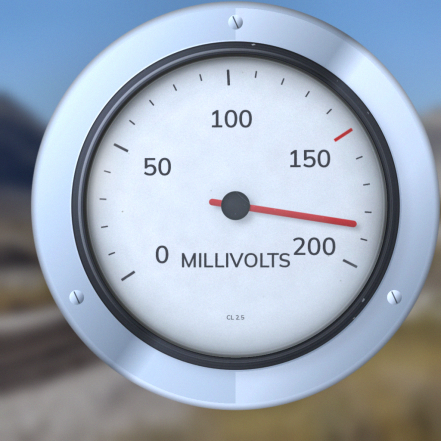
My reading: 185,mV
